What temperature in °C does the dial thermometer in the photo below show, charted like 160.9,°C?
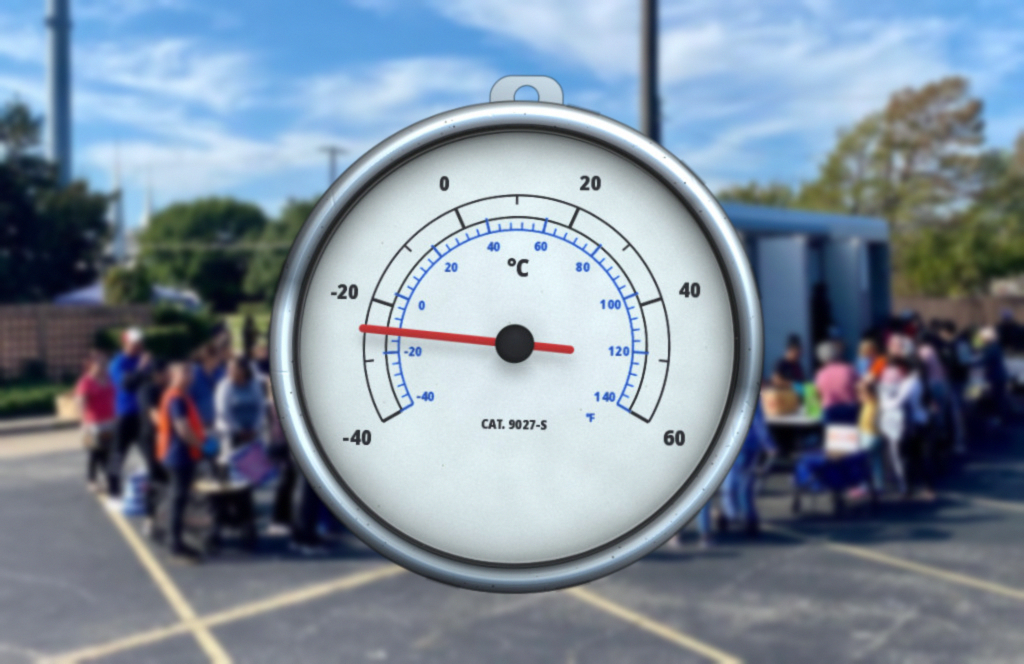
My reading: -25,°C
